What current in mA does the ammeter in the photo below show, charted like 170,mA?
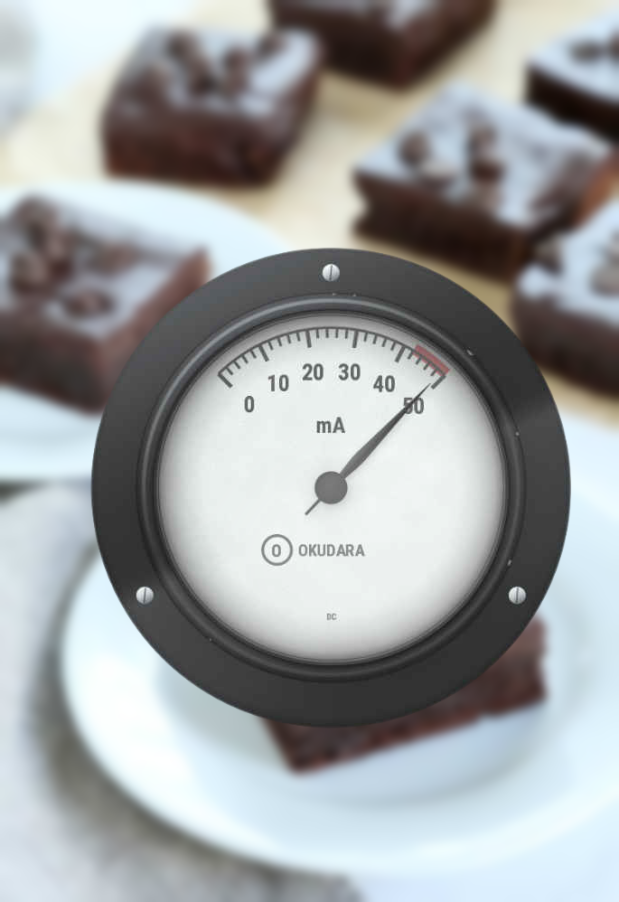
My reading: 49,mA
